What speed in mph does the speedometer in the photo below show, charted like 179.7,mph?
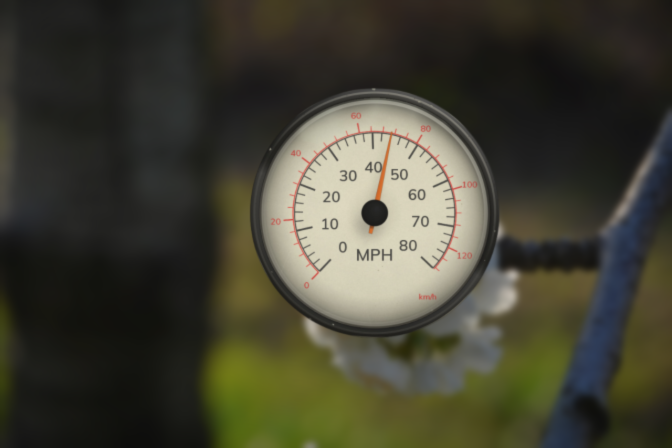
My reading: 44,mph
